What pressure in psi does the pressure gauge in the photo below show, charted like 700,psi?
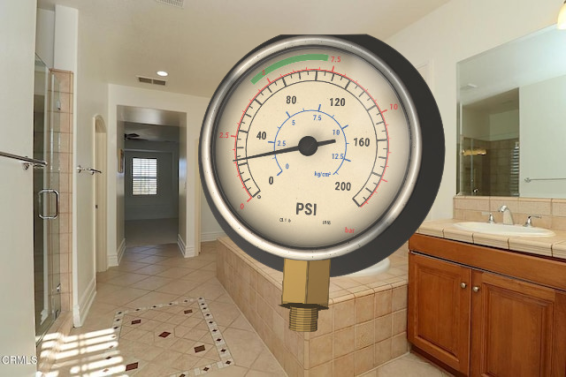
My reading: 22.5,psi
